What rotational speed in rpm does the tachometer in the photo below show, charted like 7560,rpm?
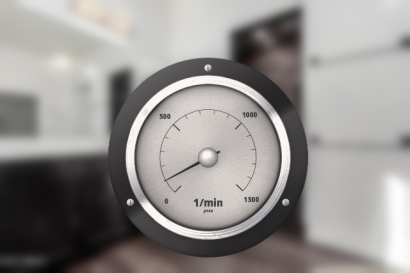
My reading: 100,rpm
